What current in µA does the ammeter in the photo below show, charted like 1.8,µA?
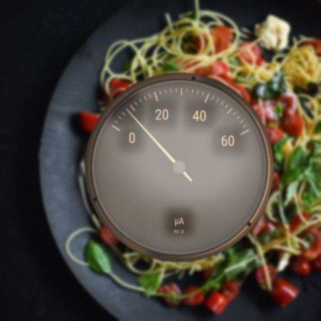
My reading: 8,µA
